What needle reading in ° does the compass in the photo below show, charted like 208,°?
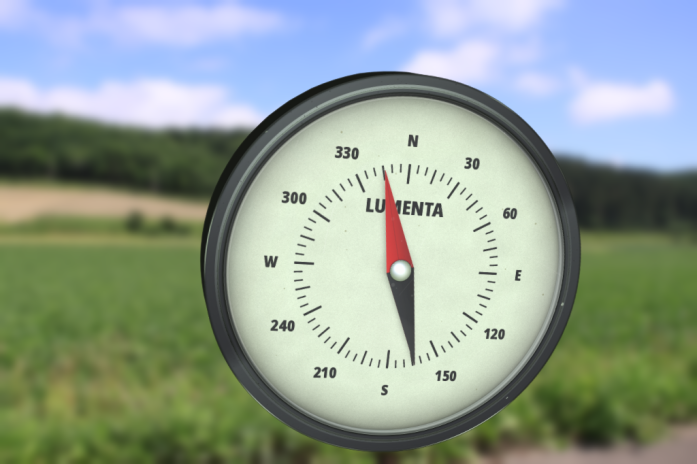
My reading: 345,°
